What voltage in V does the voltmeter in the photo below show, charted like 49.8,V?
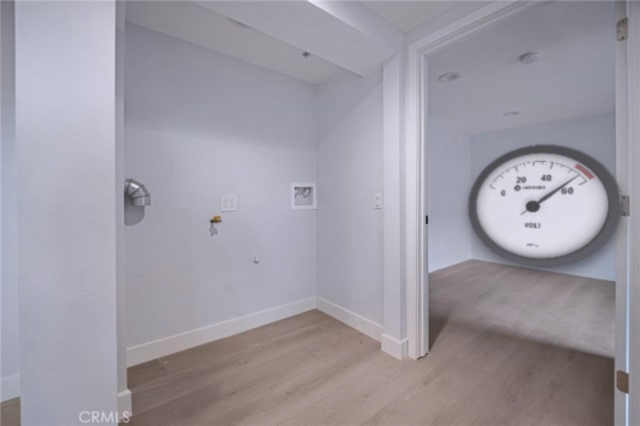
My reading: 55,V
